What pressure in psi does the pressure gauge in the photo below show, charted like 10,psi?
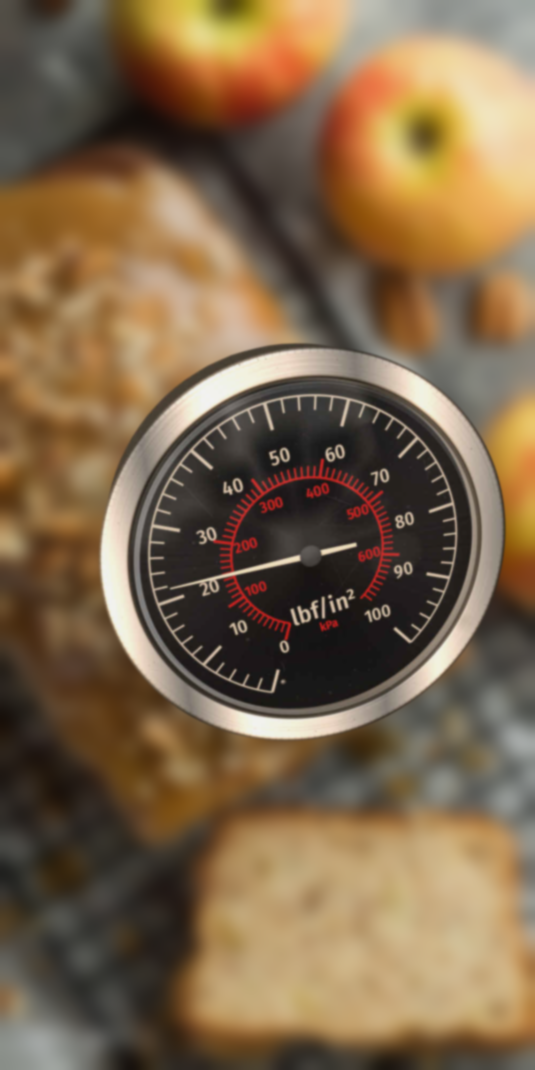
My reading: 22,psi
